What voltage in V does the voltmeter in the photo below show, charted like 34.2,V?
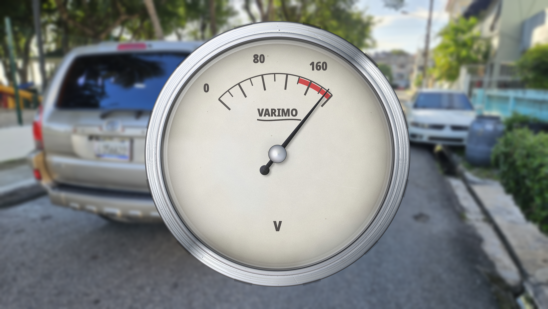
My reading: 190,V
